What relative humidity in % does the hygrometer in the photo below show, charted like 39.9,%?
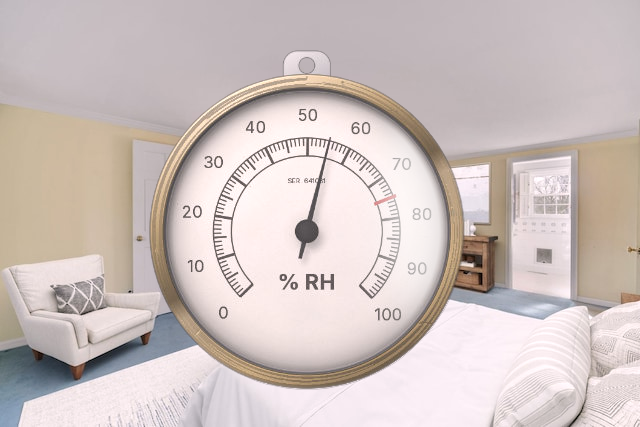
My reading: 55,%
